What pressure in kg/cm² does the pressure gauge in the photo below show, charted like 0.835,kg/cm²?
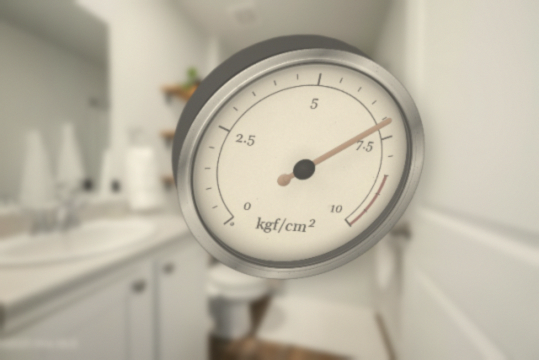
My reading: 7,kg/cm²
